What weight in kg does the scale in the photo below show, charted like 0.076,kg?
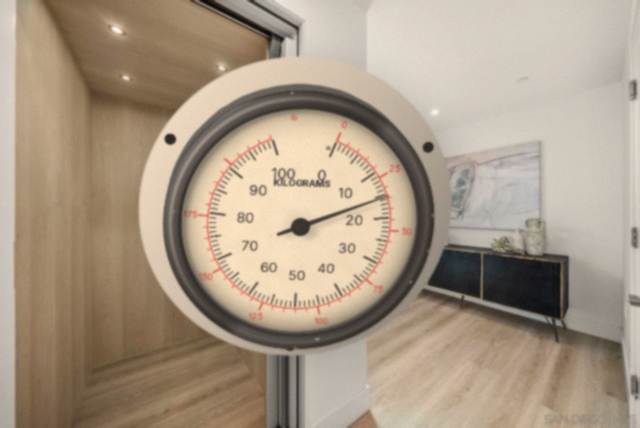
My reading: 15,kg
